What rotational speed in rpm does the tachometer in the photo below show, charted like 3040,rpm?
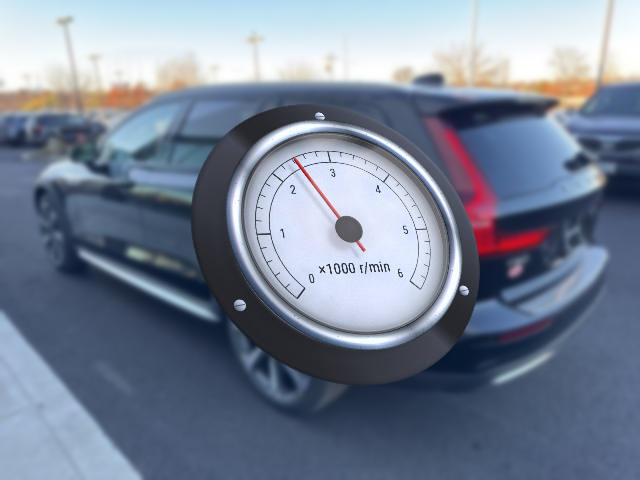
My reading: 2400,rpm
